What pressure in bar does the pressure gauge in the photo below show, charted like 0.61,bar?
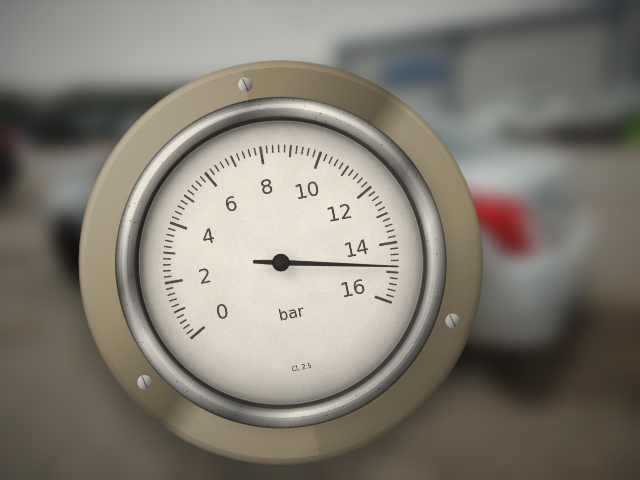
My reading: 14.8,bar
